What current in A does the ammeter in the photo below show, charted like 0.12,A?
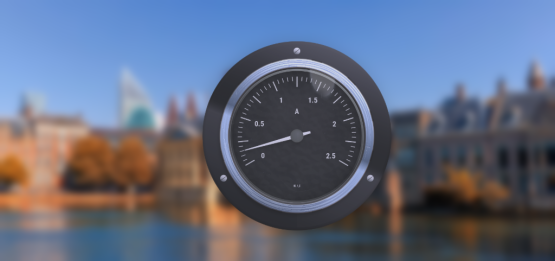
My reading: 0.15,A
